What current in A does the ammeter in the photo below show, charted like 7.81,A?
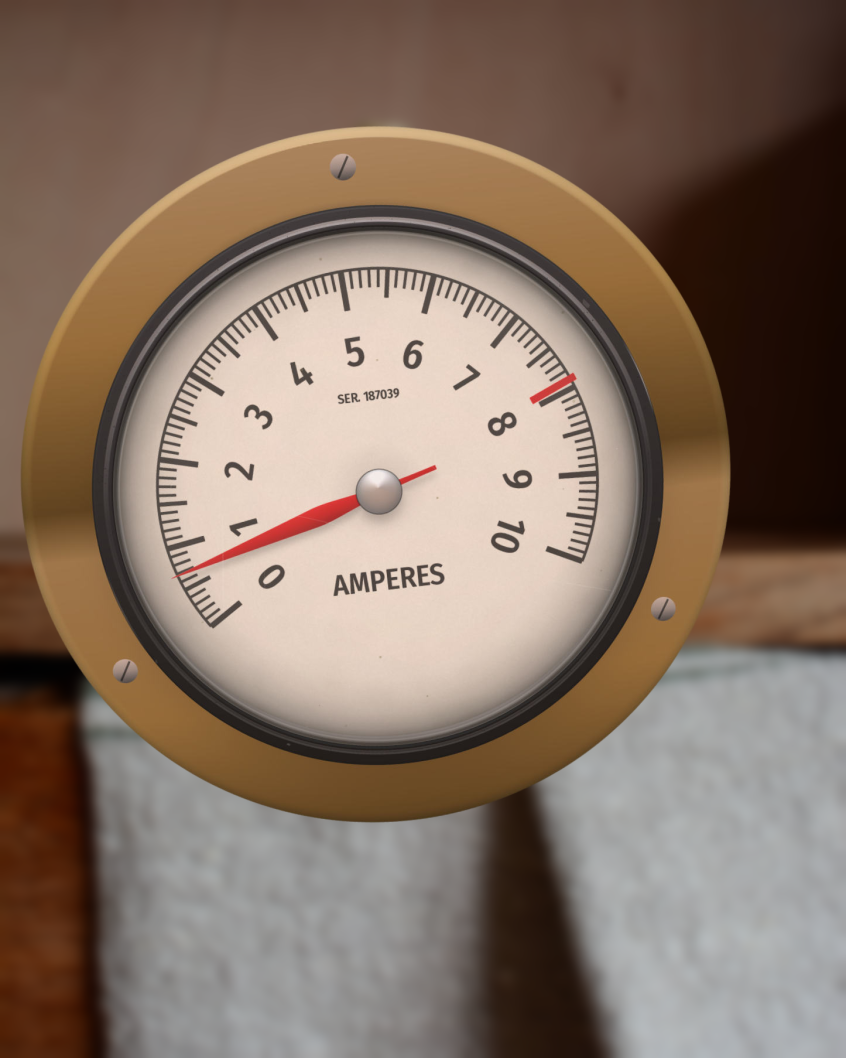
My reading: 0.7,A
